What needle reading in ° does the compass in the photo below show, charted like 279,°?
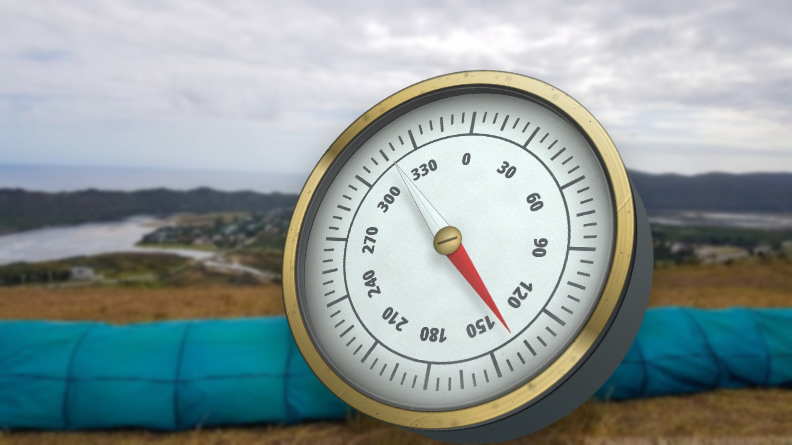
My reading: 137.5,°
